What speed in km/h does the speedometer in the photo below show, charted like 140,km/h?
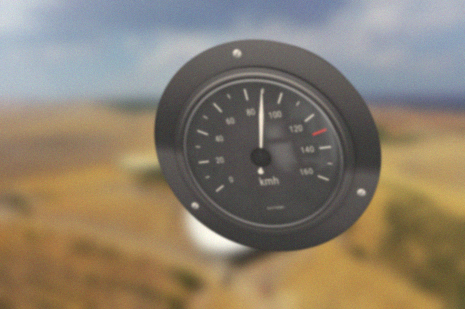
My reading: 90,km/h
